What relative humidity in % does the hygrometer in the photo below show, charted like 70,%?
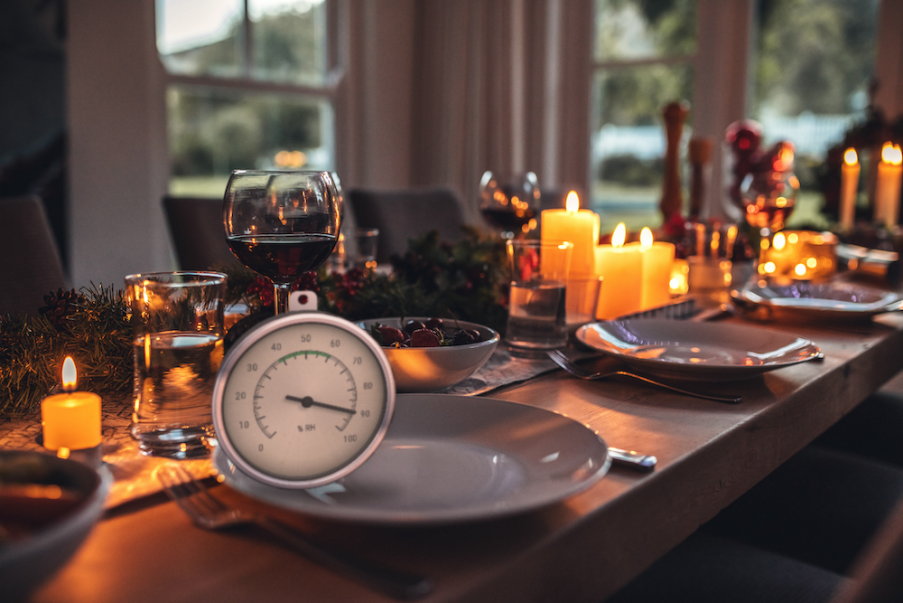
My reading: 90,%
